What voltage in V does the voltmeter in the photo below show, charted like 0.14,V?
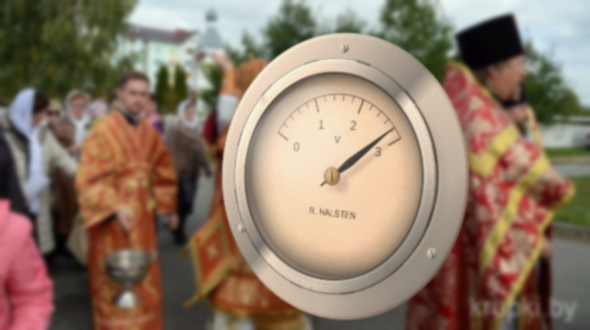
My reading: 2.8,V
